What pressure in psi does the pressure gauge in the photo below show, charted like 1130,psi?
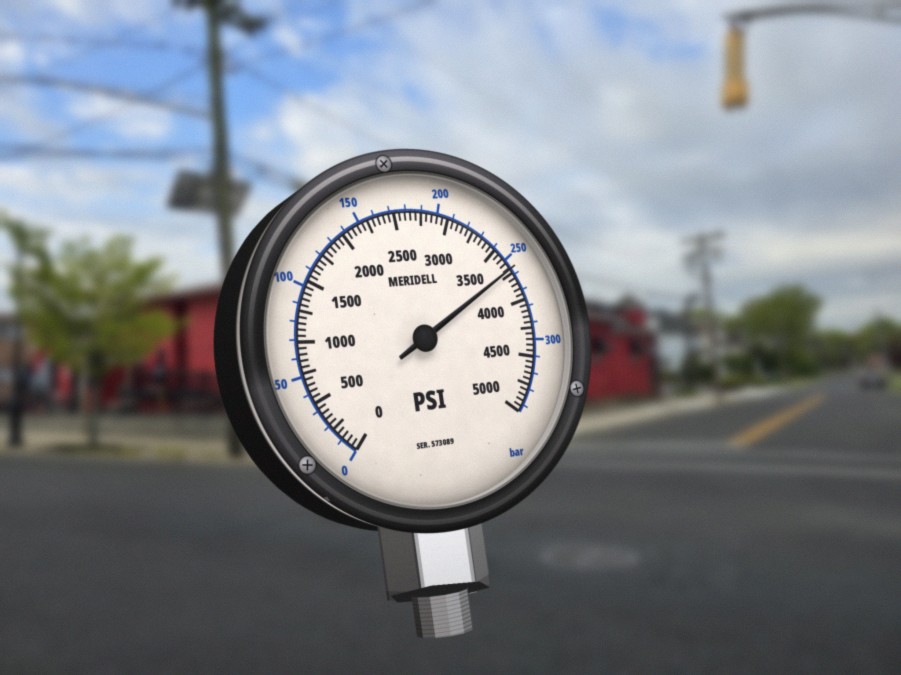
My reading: 3700,psi
